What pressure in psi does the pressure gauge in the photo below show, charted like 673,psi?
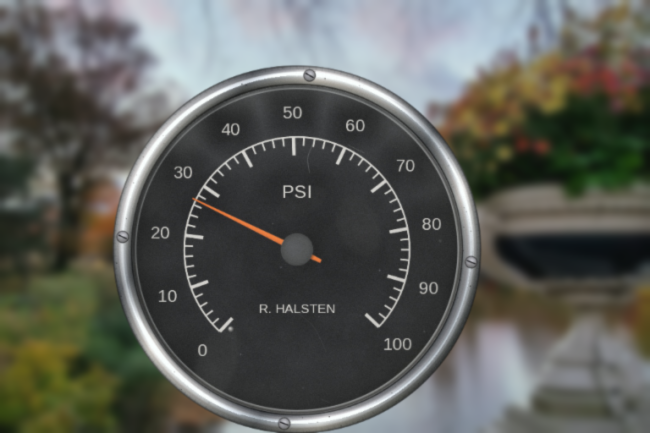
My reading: 27,psi
